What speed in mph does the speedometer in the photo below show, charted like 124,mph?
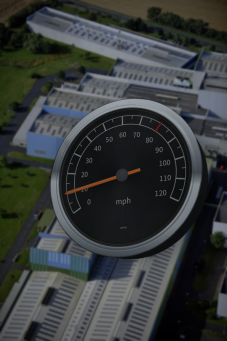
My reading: 10,mph
